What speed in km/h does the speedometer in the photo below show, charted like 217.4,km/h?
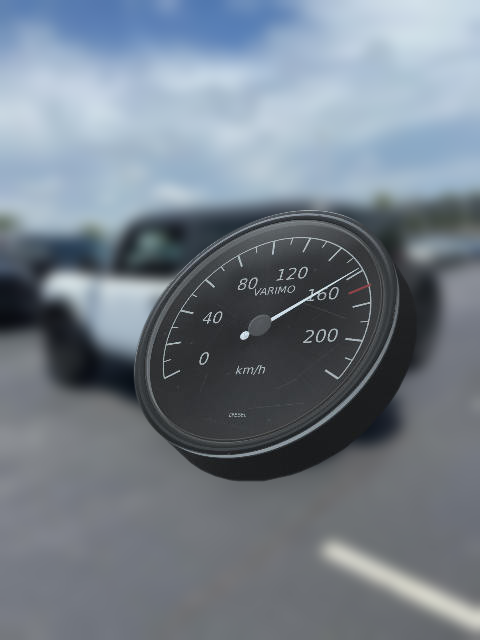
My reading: 160,km/h
